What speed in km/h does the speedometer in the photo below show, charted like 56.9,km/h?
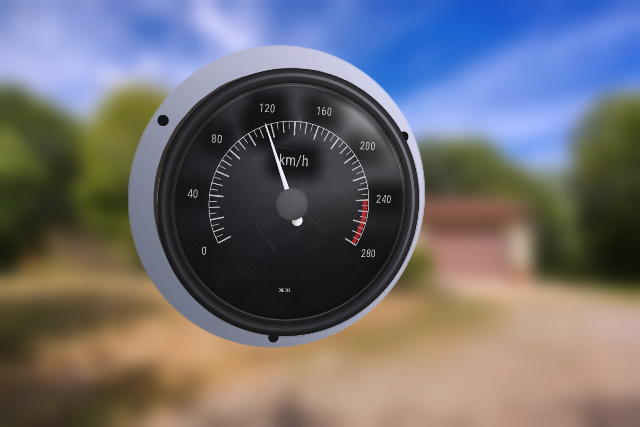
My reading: 115,km/h
